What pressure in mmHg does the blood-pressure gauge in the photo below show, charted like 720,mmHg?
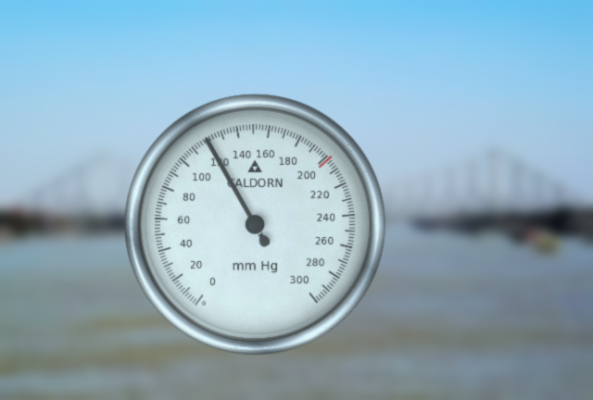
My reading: 120,mmHg
